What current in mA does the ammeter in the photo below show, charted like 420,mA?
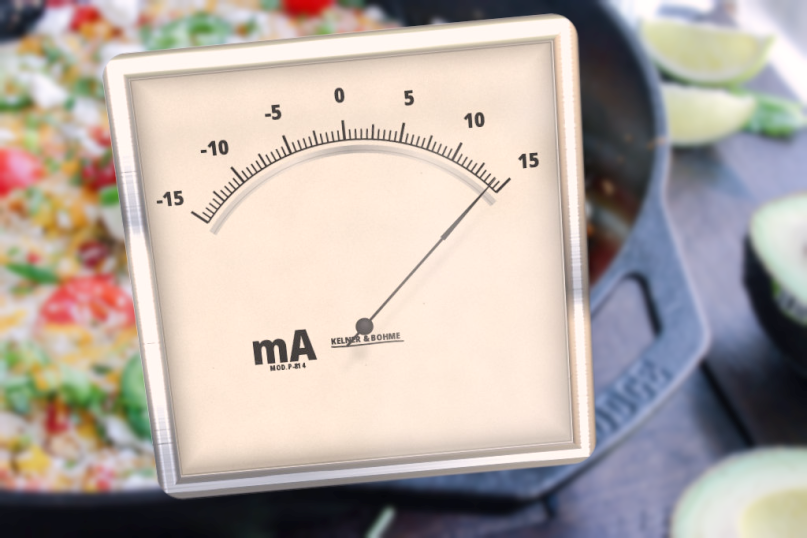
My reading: 14,mA
